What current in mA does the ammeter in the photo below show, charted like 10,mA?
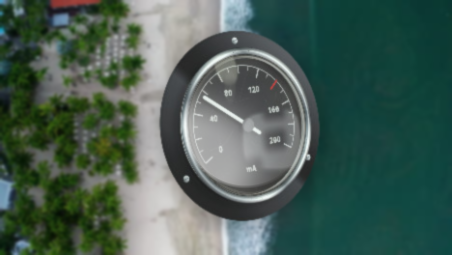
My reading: 55,mA
